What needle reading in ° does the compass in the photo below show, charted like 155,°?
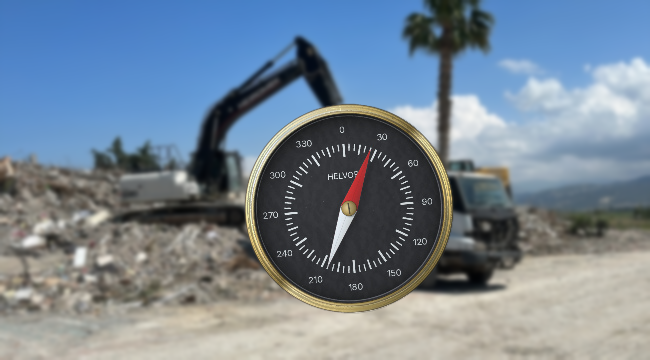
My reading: 25,°
